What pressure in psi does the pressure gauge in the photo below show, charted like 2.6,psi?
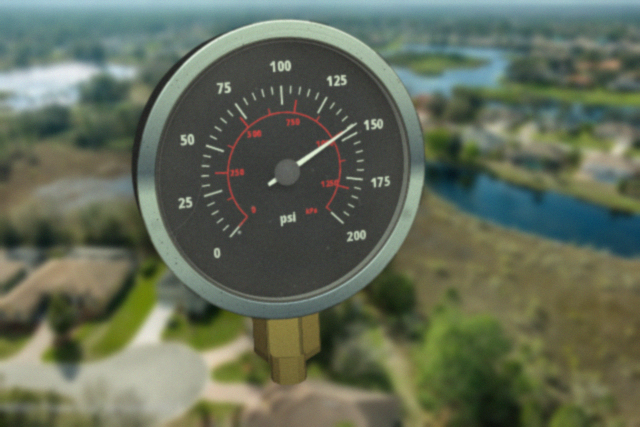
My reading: 145,psi
